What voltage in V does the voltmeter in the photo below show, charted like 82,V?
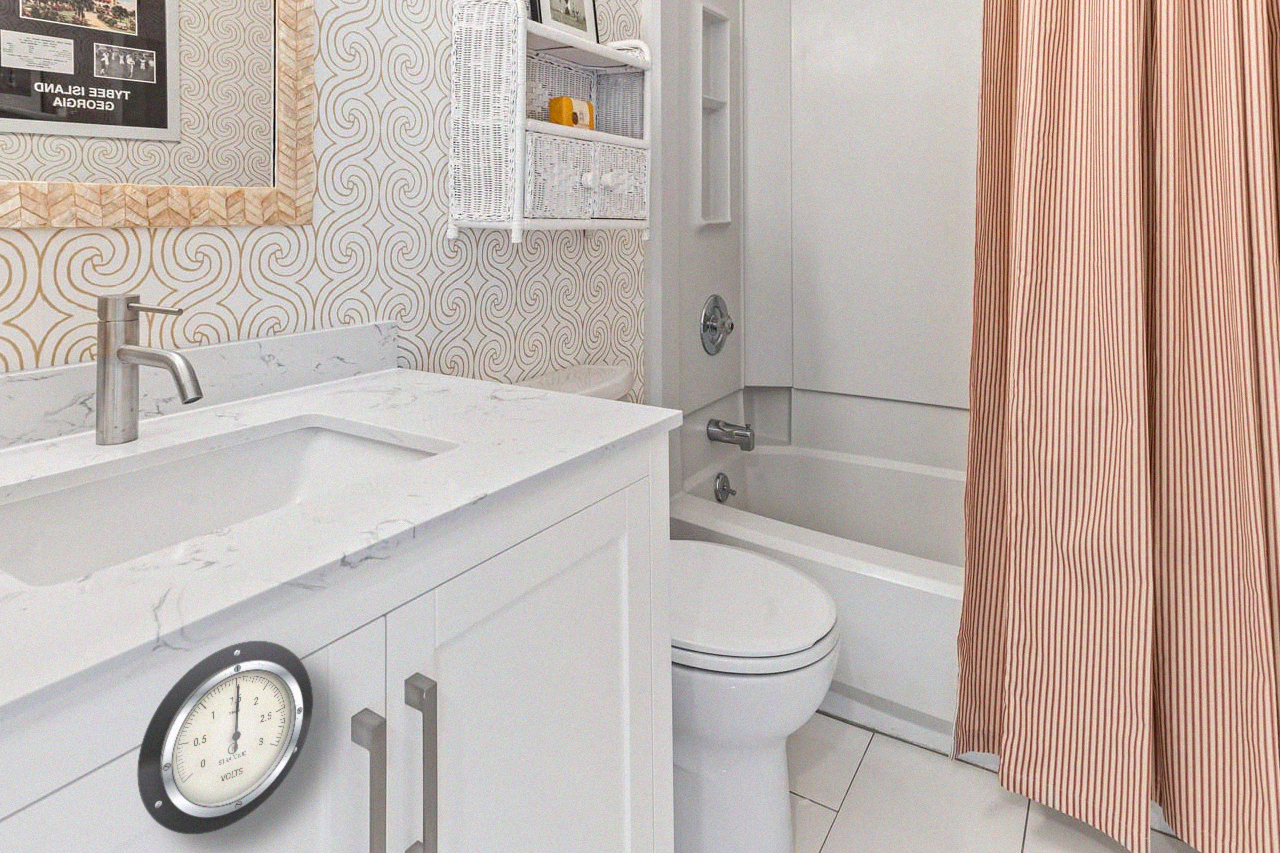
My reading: 1.5,V
